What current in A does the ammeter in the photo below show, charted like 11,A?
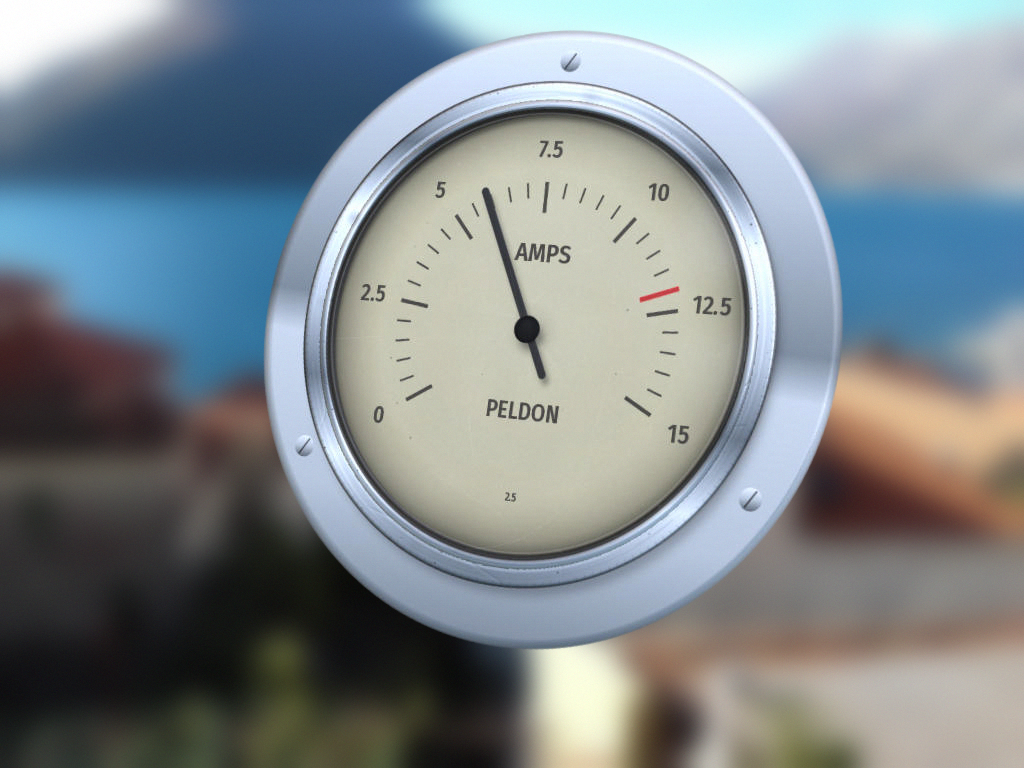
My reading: 6,A
